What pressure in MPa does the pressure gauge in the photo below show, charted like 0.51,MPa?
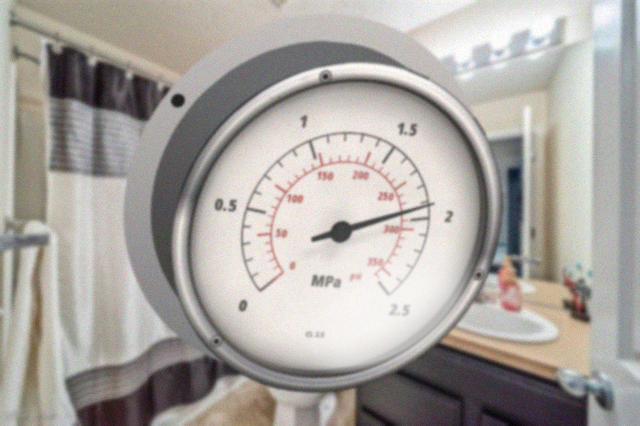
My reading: 1.9,MPa
